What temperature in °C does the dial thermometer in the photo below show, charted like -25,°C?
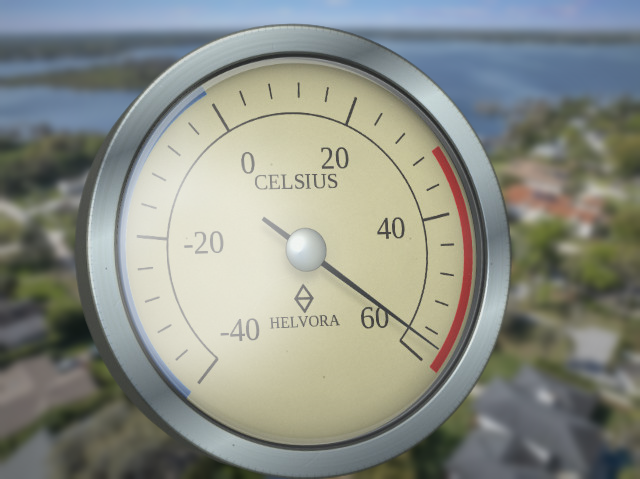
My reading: 58,°C
